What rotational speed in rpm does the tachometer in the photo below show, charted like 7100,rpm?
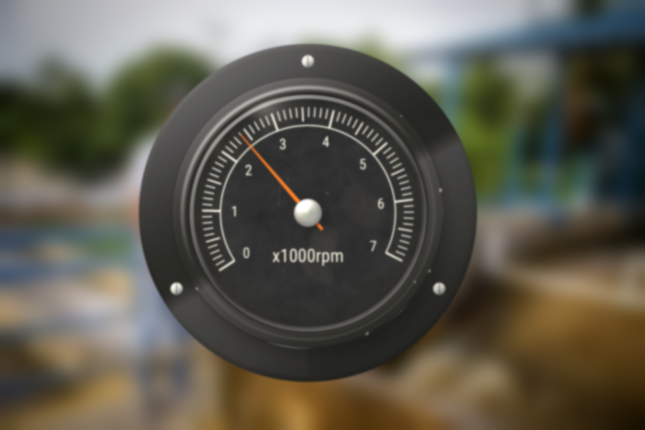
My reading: 2400,rpm
